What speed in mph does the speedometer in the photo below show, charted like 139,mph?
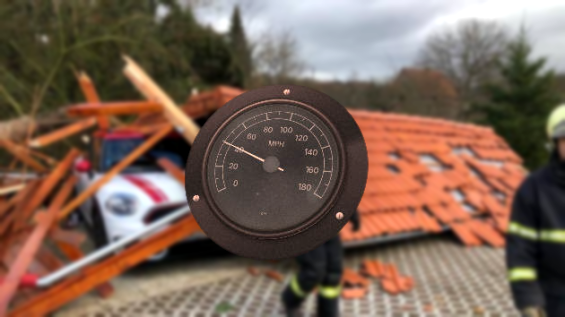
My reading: 40,mph
